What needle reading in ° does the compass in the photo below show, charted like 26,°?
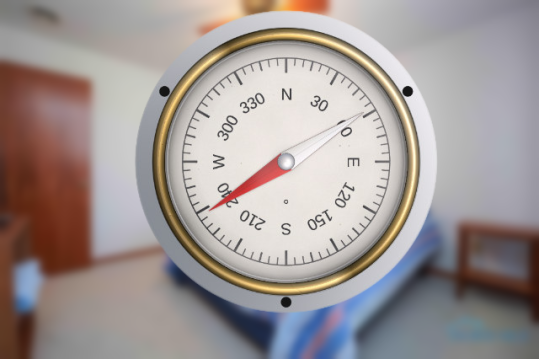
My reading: 237.5,°
